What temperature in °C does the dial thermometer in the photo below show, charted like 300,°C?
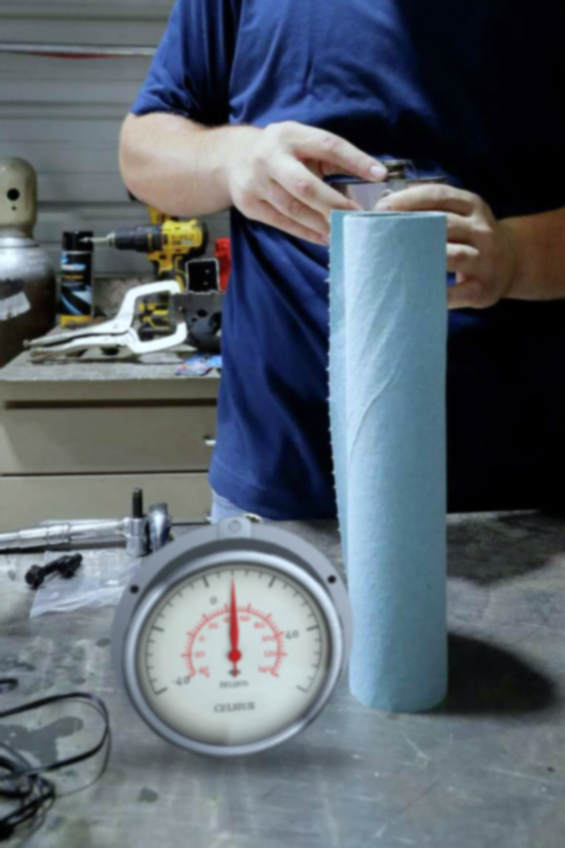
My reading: 8,°C
